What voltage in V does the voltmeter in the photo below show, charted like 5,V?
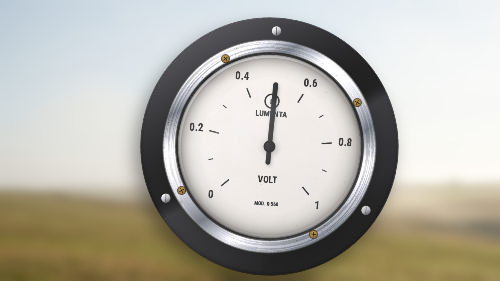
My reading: 0.5,V
